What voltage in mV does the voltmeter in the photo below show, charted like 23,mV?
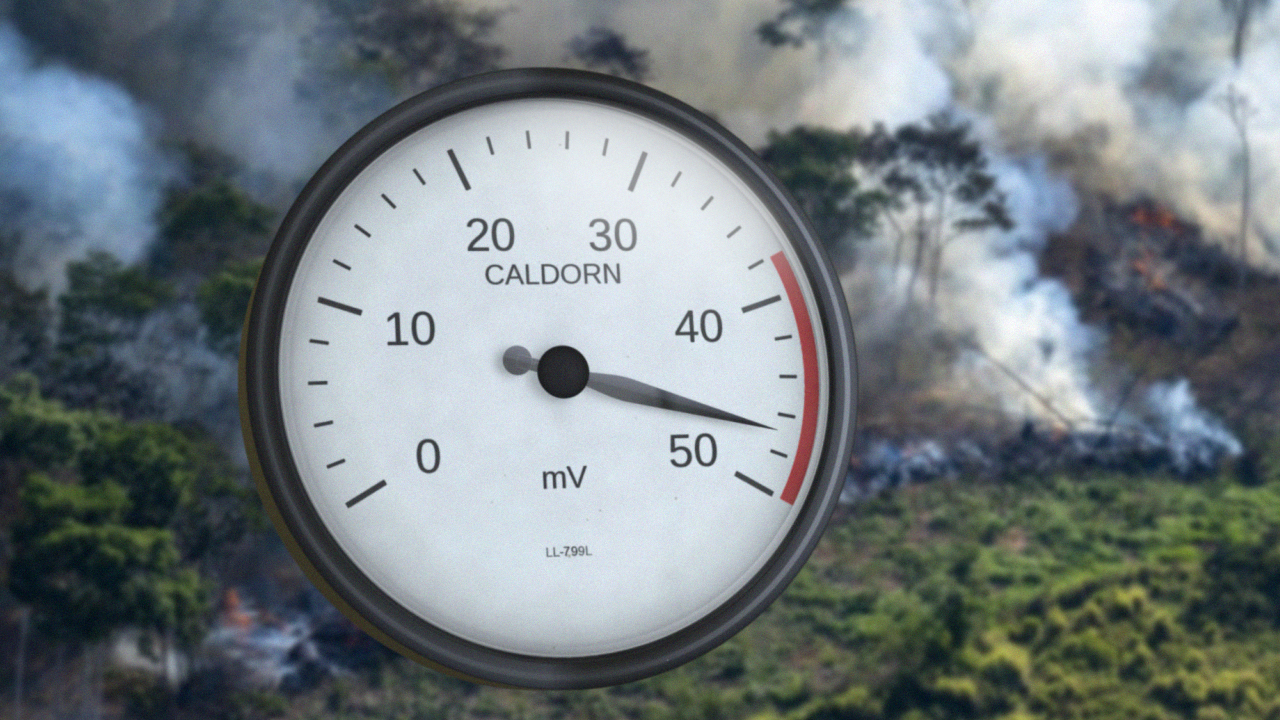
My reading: 47,mV
